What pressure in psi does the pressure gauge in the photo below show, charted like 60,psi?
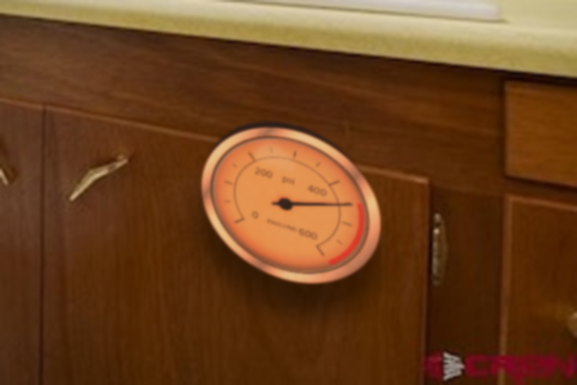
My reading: 450,psi
